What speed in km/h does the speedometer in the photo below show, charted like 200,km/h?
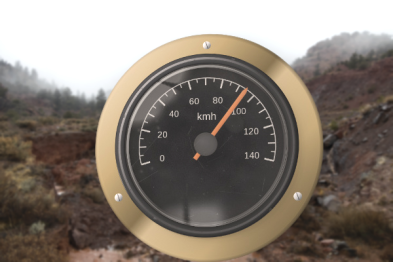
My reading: 95,km/h
